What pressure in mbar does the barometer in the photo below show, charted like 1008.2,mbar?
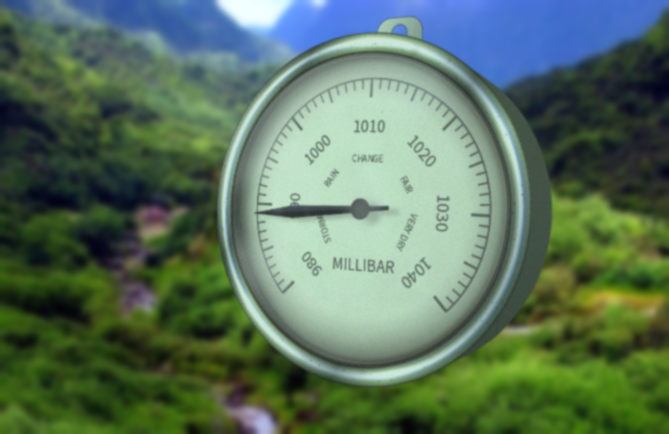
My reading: 989,mbar
